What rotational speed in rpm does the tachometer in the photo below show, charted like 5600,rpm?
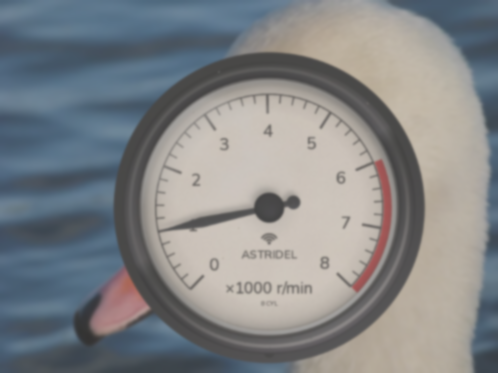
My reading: 1000,rpm
